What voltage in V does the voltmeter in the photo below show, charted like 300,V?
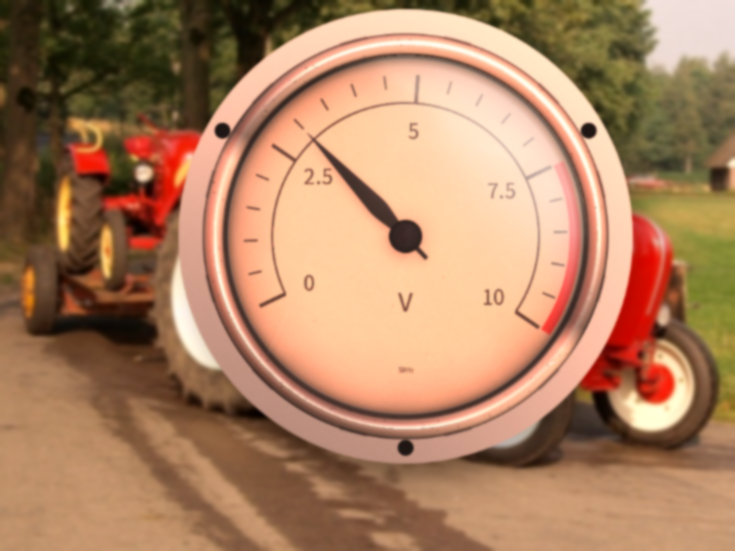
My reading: 3,V
